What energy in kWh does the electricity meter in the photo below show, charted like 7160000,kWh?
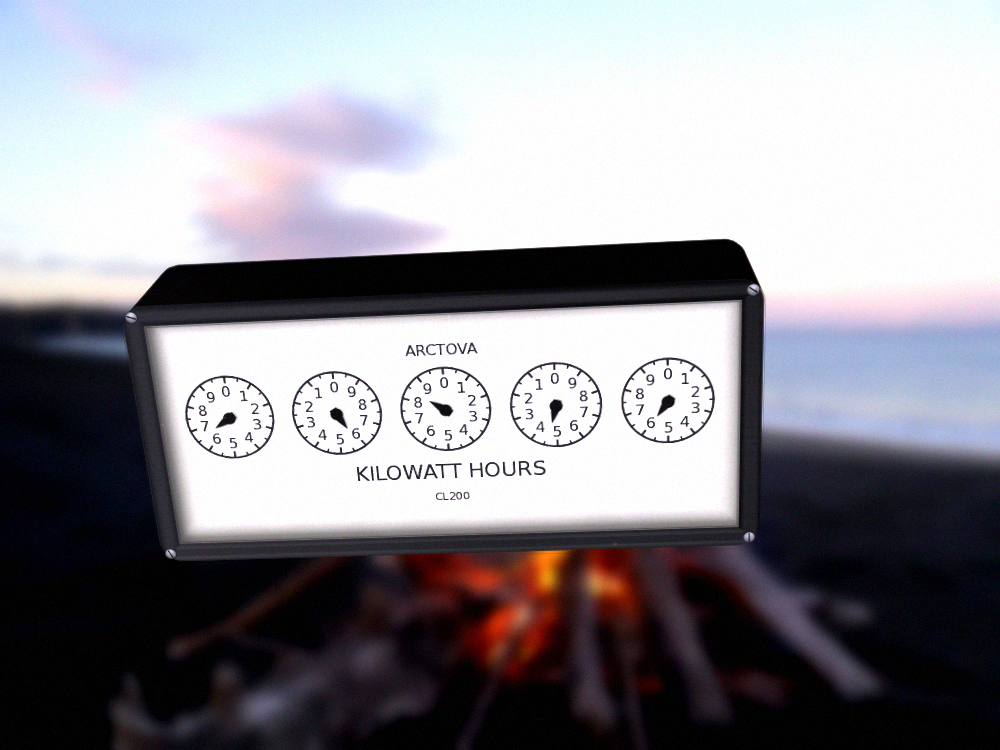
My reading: 65846,kWh
